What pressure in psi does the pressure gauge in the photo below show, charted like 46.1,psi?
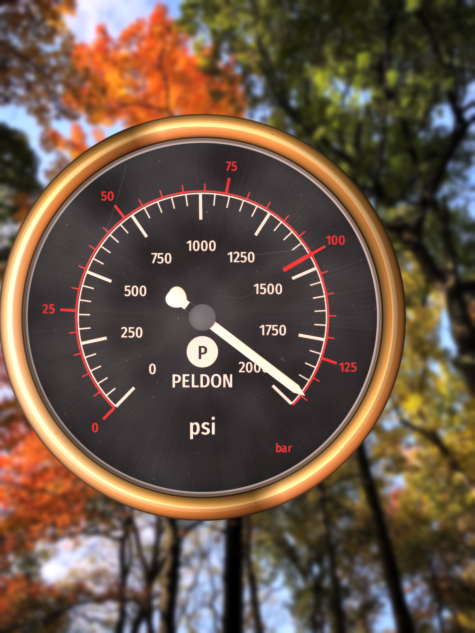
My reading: 1950,psi
